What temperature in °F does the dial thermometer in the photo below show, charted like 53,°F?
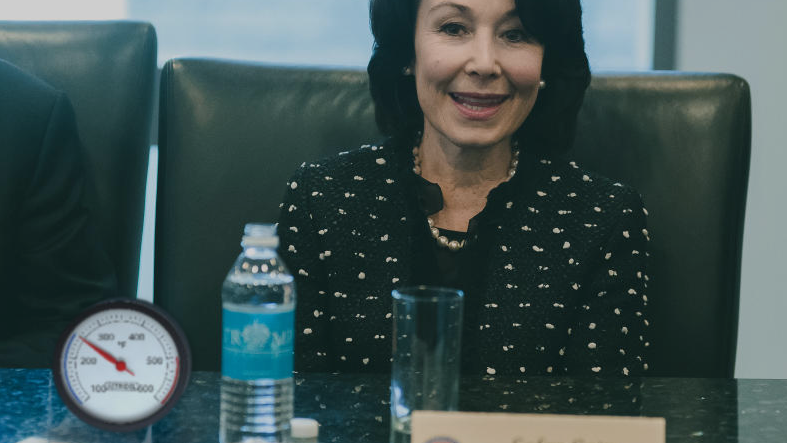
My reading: 250,°F
